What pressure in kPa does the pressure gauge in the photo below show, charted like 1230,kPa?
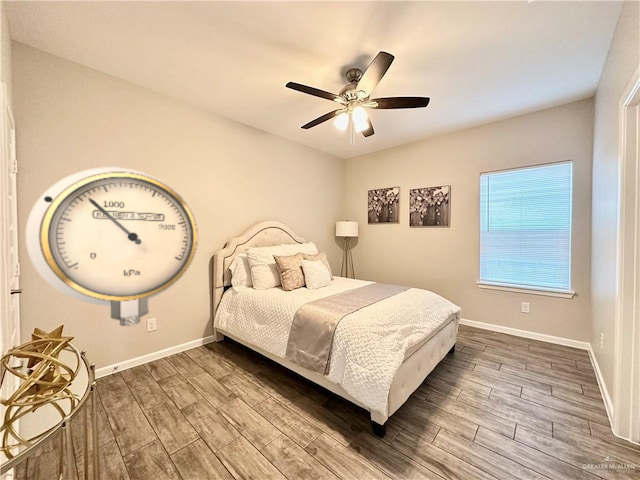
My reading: 800,kPa
